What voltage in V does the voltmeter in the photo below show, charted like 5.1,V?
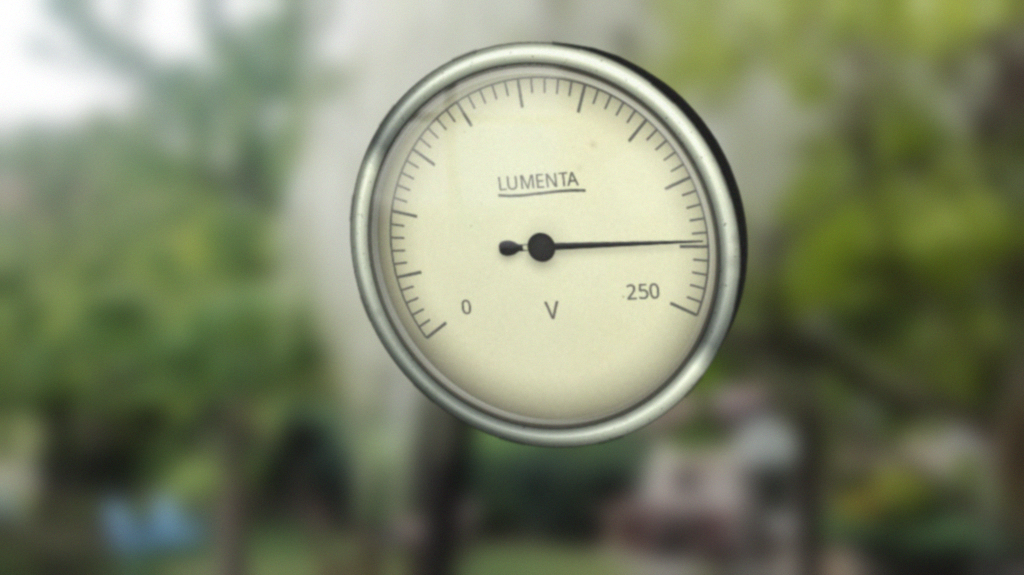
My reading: 222.5,V
